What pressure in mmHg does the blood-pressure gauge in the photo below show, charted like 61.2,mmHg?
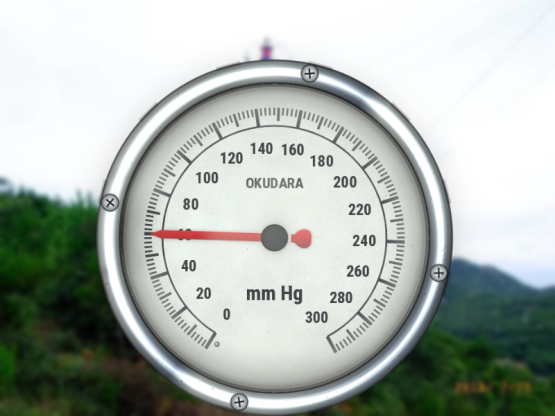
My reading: 60,mmHg
